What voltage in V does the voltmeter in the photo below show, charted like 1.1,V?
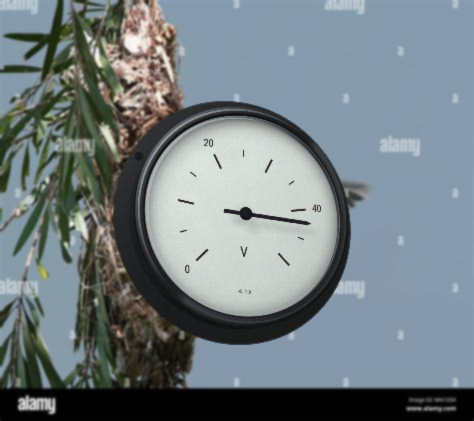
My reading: 42.5,V
